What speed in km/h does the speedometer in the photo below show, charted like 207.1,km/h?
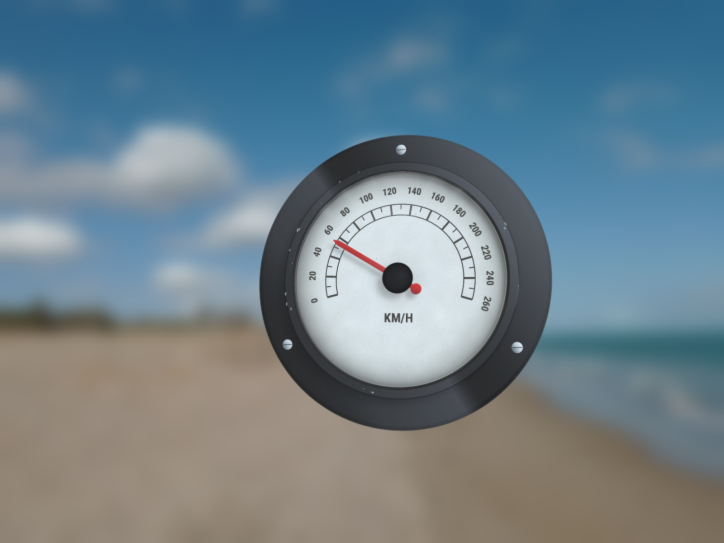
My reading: 55,km/h
